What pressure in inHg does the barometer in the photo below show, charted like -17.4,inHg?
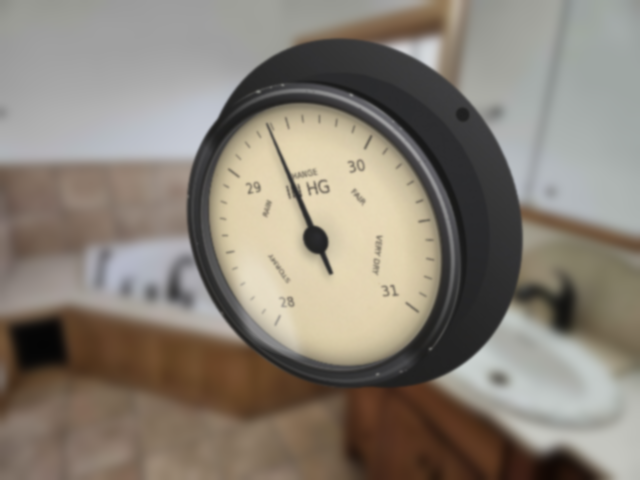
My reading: 29.4,inHg
